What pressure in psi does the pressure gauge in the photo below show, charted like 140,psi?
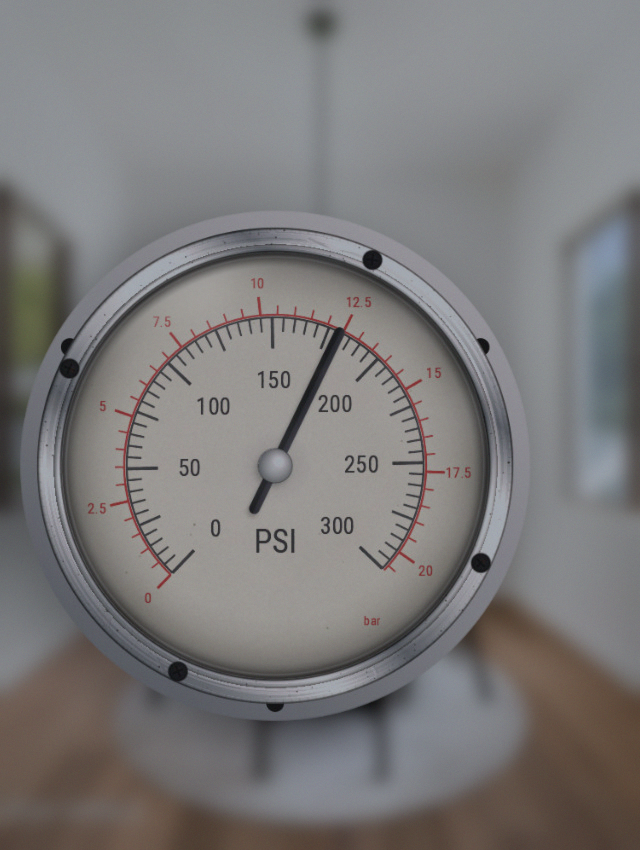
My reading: 180,psi
